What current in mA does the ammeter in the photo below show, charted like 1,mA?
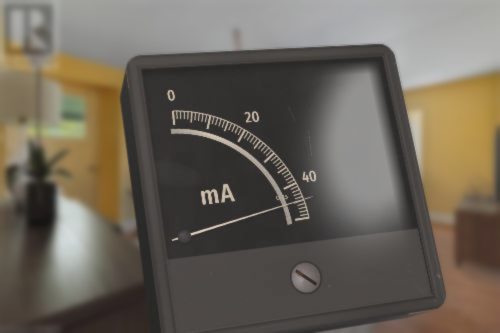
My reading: 45,mA
